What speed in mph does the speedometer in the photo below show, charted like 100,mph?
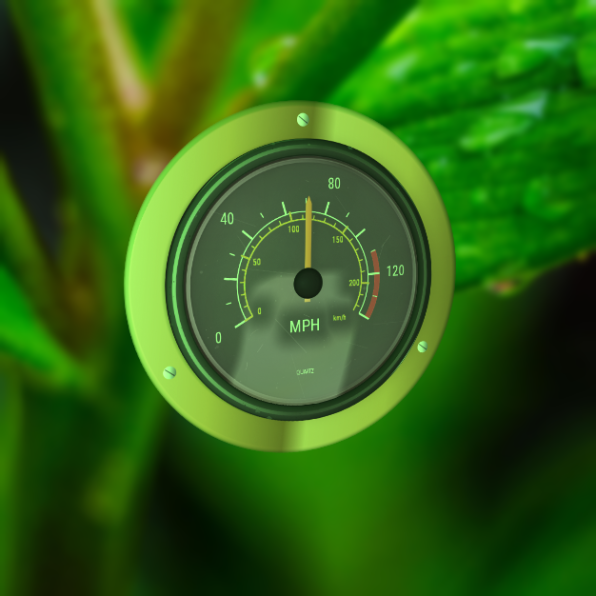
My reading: 70,mph
